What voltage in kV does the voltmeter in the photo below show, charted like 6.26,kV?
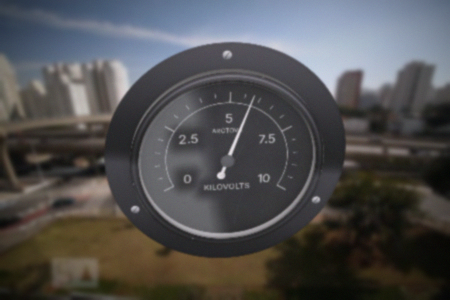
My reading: 5.75,kV
